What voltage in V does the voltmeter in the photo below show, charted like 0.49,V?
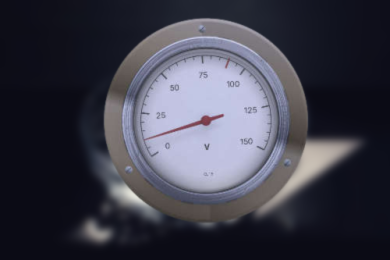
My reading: 10,V
